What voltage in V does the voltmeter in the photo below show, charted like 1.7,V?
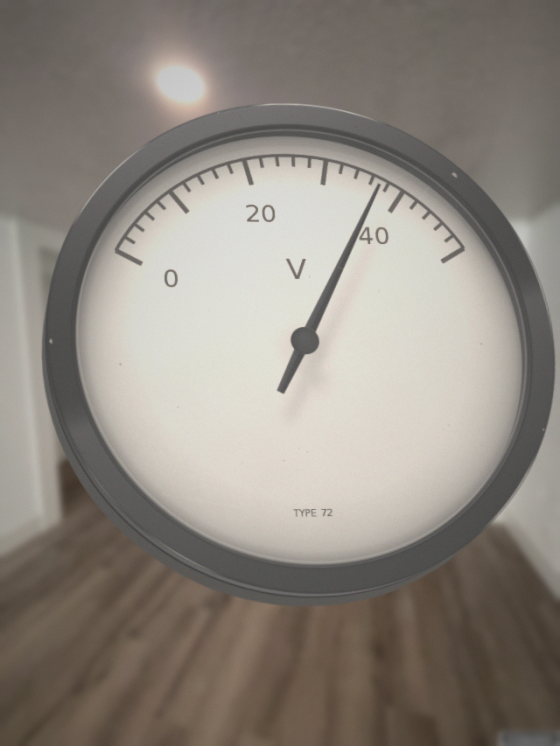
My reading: 37,V
